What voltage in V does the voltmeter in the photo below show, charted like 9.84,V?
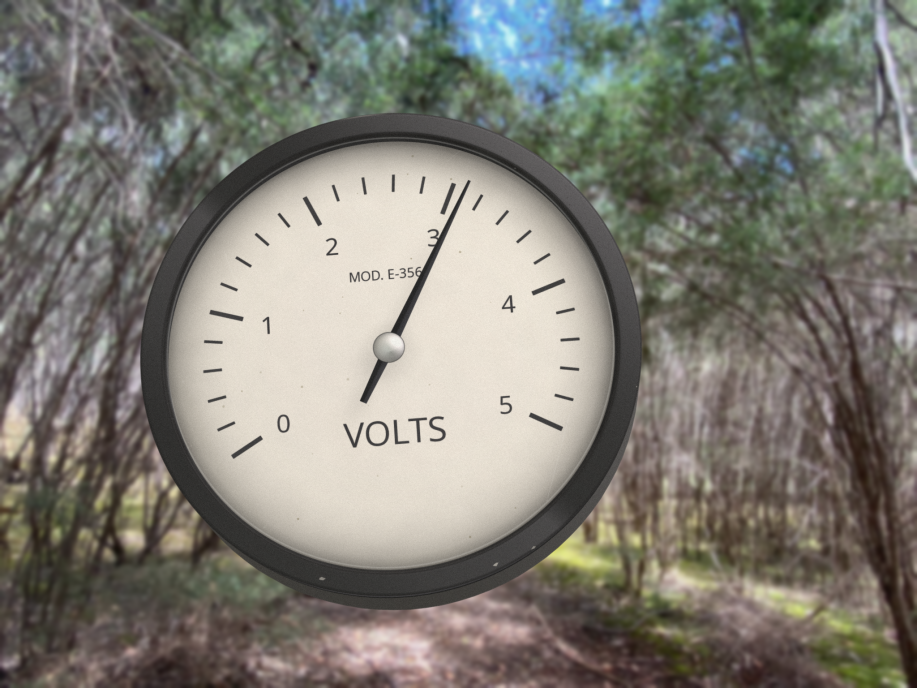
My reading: 3.1,V
